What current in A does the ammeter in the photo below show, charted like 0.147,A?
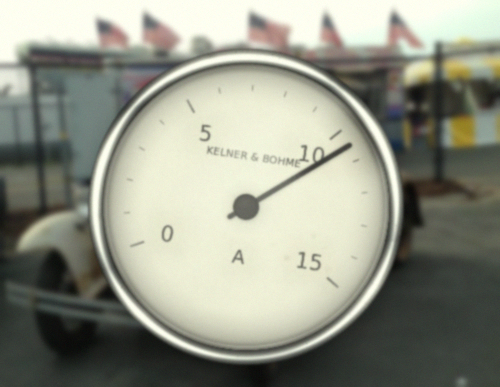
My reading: 10.5,A
